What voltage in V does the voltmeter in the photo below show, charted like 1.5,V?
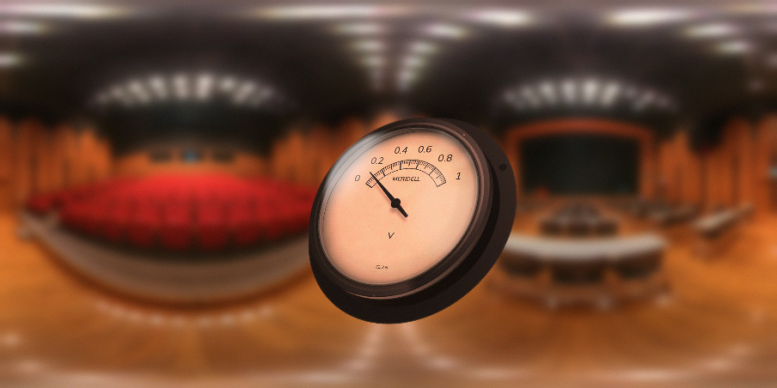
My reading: 0.1,V
